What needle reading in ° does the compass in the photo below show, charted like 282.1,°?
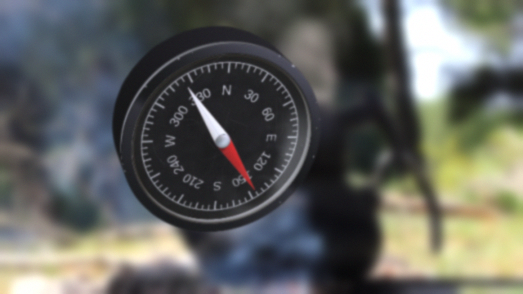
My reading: 145,°
